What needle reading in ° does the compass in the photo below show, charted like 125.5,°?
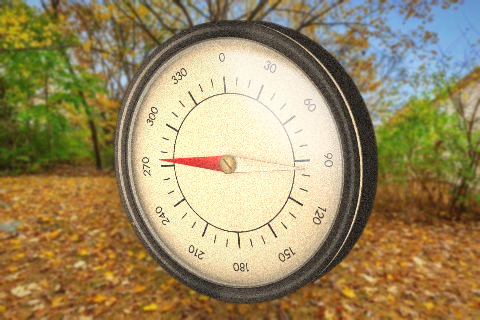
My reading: 275,°
